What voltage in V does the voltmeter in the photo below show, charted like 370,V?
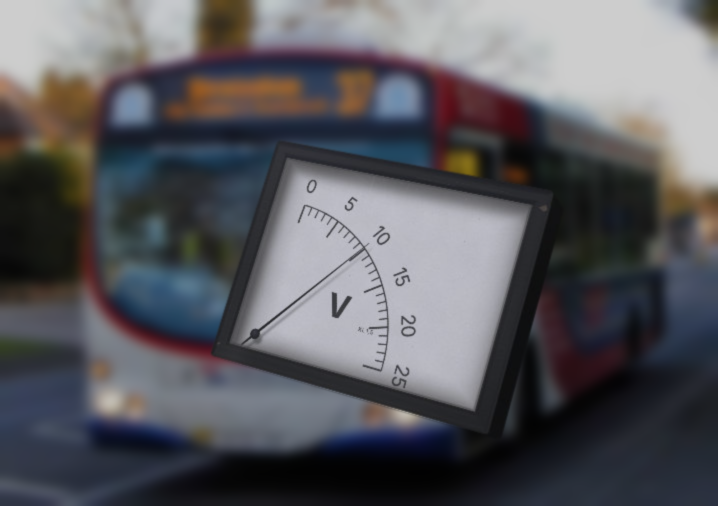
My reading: 10,V
